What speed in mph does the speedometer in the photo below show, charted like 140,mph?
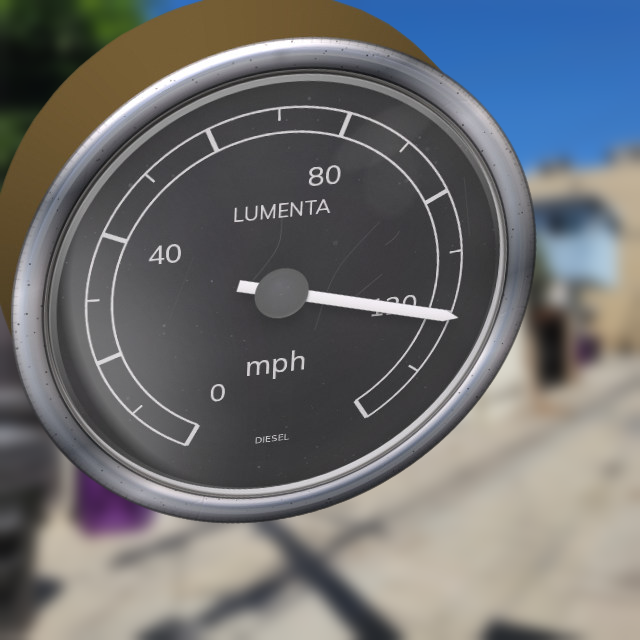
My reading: 120,mph
